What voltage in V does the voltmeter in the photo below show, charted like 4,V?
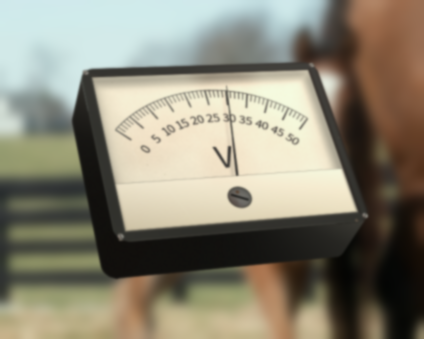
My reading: 30,V
